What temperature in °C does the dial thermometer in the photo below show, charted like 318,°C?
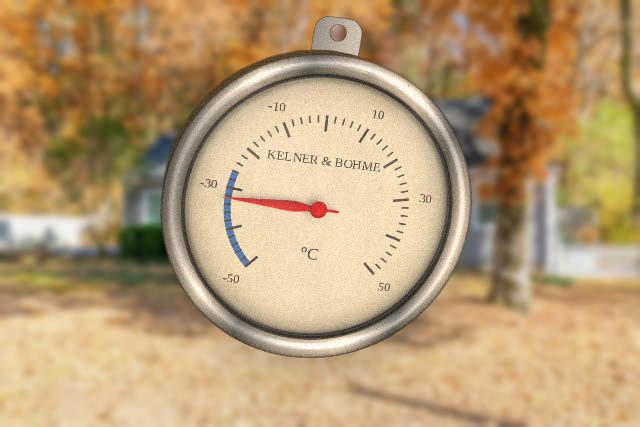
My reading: -32,°C
